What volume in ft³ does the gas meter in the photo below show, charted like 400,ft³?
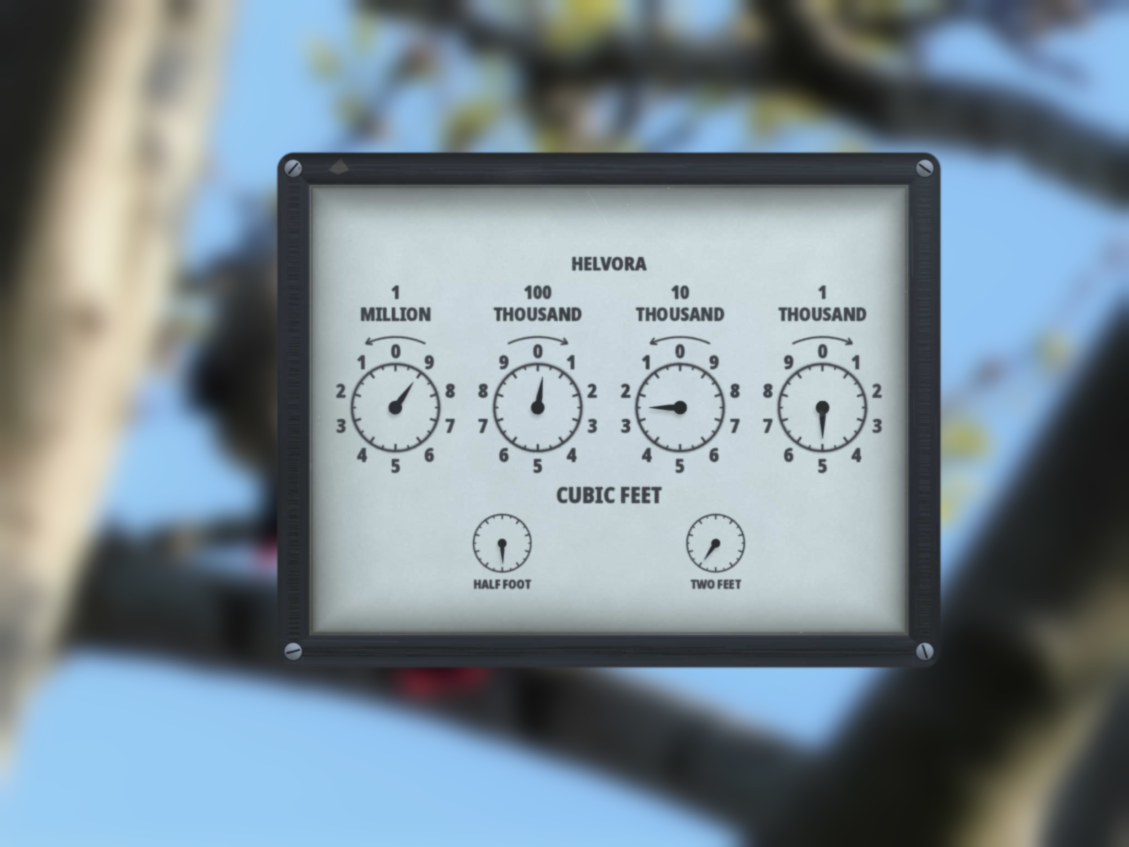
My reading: 902500,ft³
